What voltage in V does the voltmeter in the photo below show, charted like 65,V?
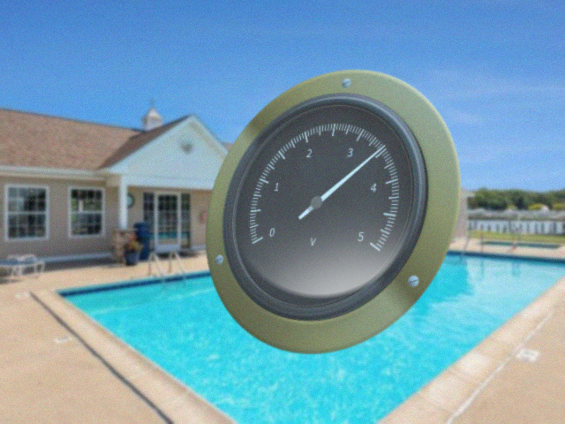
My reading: 3.5,V
